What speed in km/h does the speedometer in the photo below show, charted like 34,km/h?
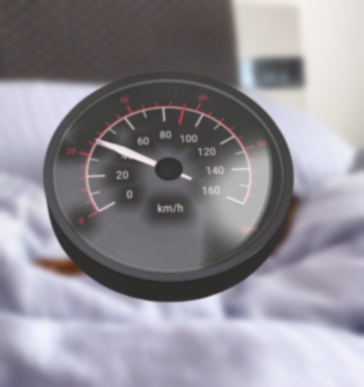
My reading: 40,km/h
